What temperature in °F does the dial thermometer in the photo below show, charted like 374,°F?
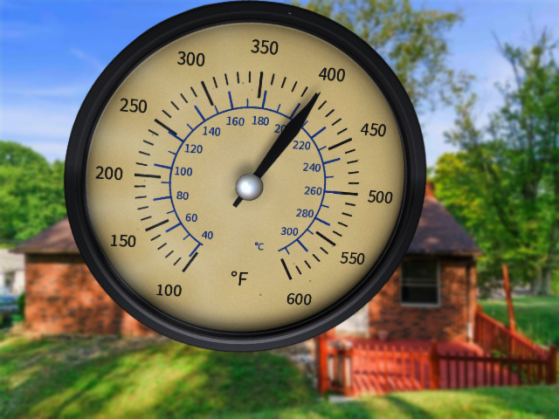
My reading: 400,°F
